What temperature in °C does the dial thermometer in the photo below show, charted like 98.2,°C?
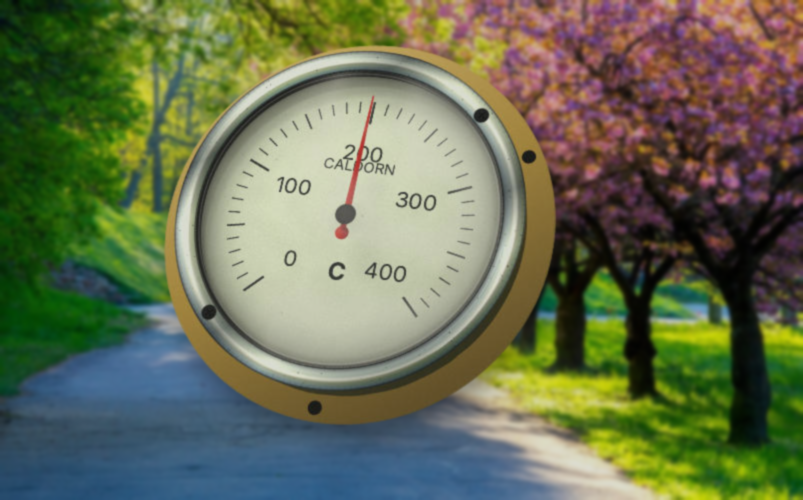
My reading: 200,°C
